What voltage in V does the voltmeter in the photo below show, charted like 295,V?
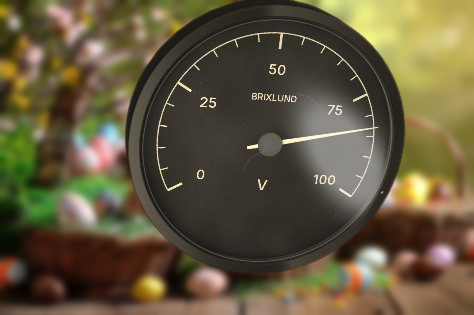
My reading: 82.5,V
